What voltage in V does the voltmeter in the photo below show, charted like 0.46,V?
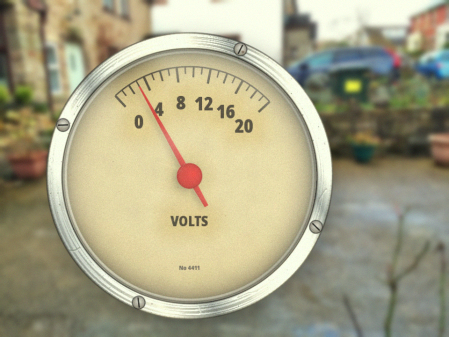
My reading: 3,V
